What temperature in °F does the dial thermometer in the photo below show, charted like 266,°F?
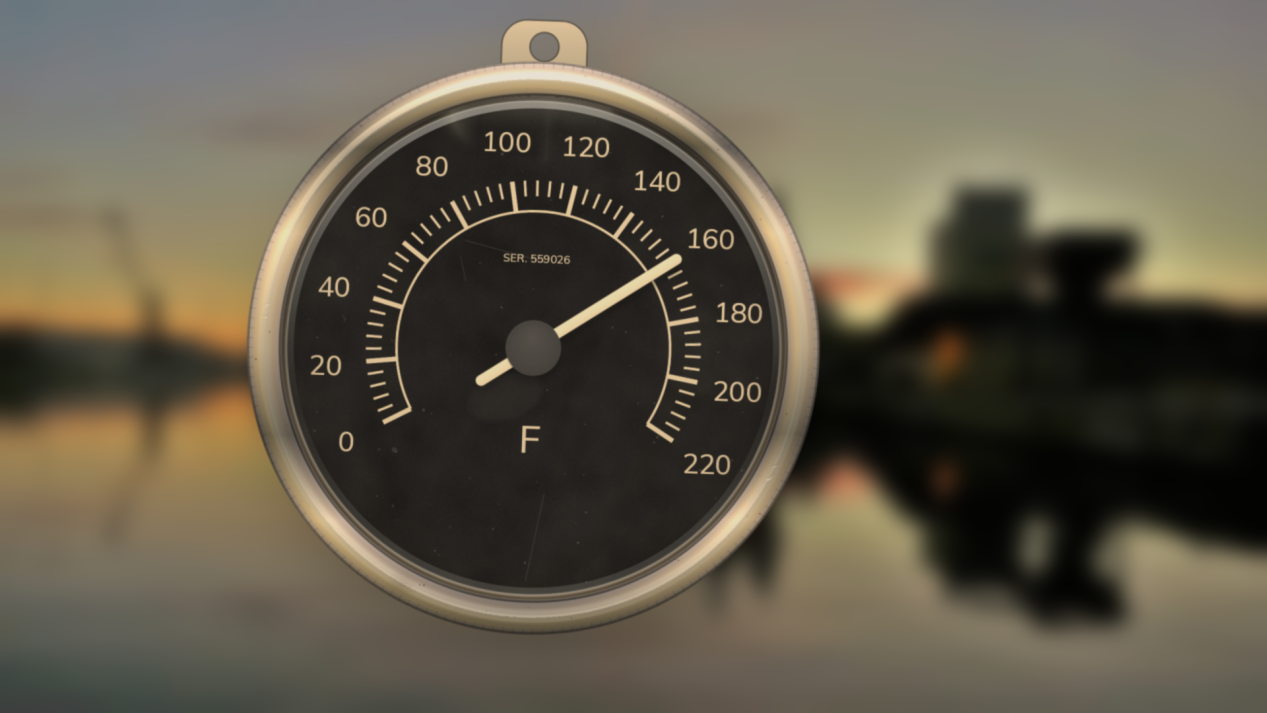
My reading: 160,°F
